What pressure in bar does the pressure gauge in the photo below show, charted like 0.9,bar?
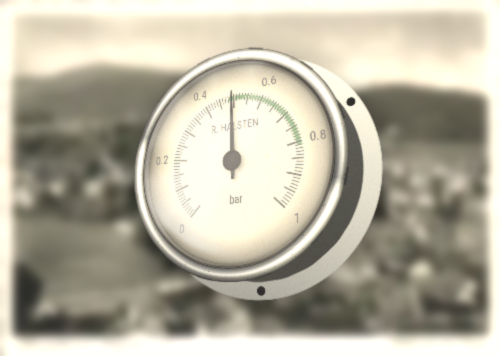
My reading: 0.5,bar
